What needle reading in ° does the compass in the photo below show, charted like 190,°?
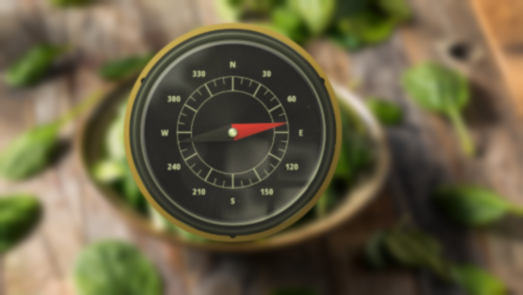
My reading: 80,°
